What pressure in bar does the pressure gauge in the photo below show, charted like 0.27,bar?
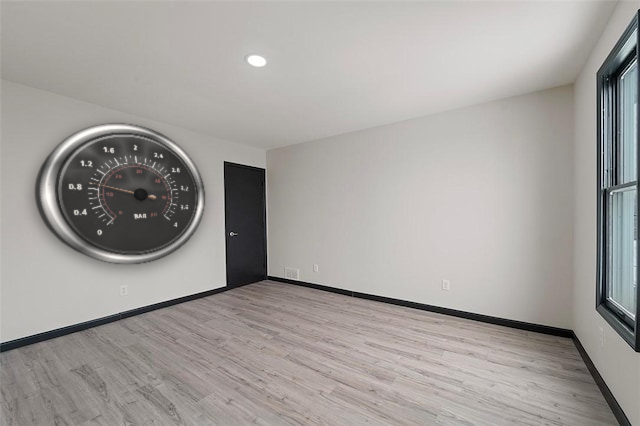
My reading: 0.9,bar
